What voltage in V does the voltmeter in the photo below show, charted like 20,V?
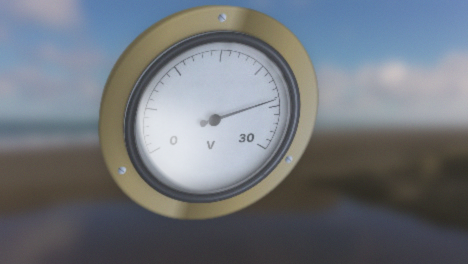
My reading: 24,V
